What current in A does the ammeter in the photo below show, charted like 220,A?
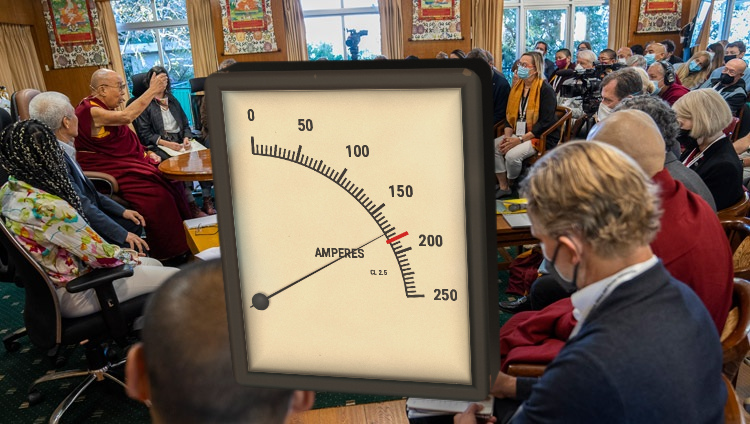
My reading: 175,A
